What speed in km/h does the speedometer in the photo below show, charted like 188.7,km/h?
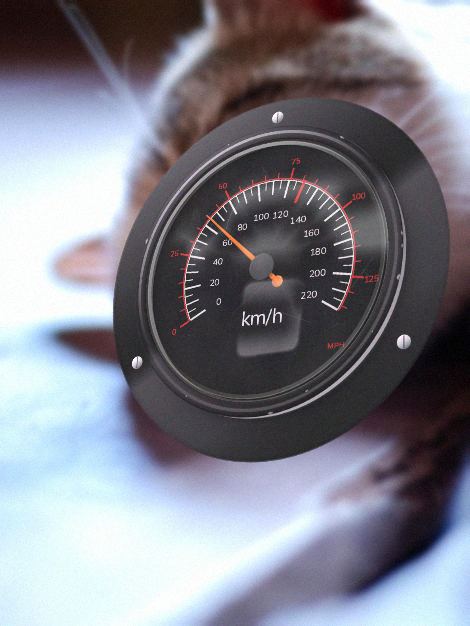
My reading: 65,km/h
